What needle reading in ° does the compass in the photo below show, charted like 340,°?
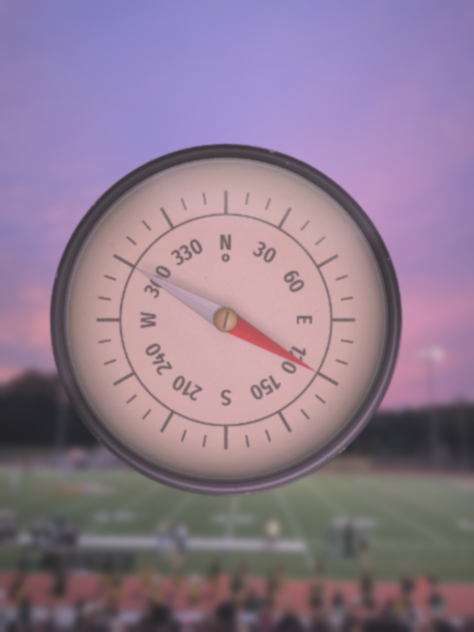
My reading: 120,°
